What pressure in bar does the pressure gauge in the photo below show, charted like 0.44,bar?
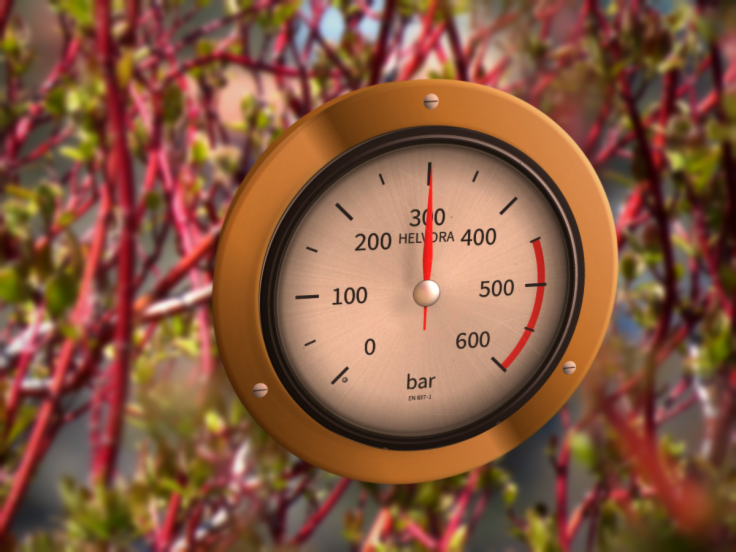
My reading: 300,bar
